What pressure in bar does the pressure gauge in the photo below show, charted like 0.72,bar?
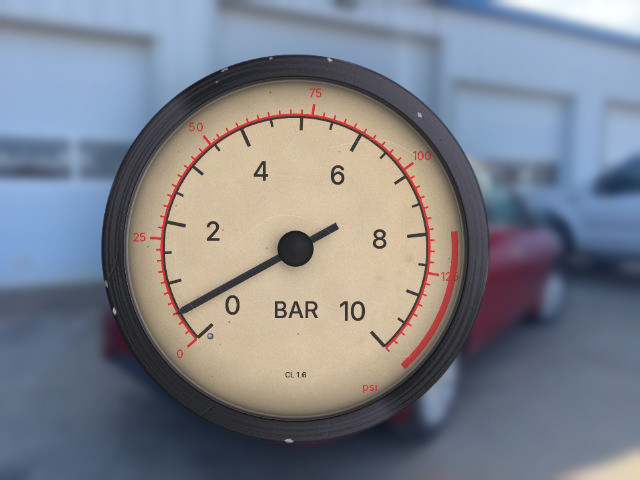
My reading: 0.5,bar
